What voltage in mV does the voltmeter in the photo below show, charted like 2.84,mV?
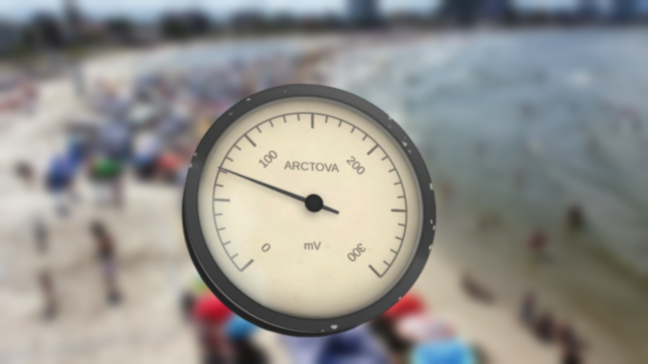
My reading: 70,mV
